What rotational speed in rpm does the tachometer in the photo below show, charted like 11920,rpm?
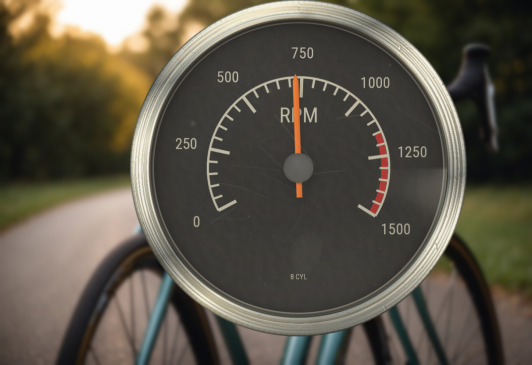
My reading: 725,rpm
